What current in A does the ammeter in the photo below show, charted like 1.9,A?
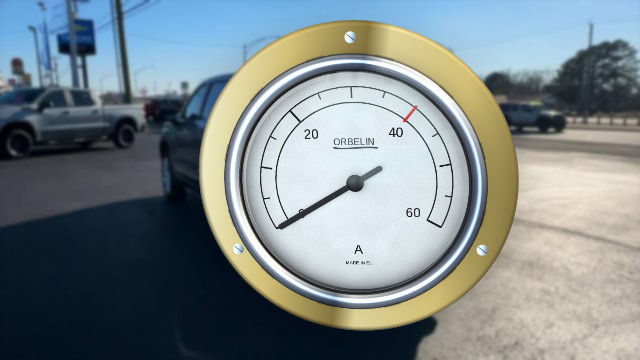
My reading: 0,A
